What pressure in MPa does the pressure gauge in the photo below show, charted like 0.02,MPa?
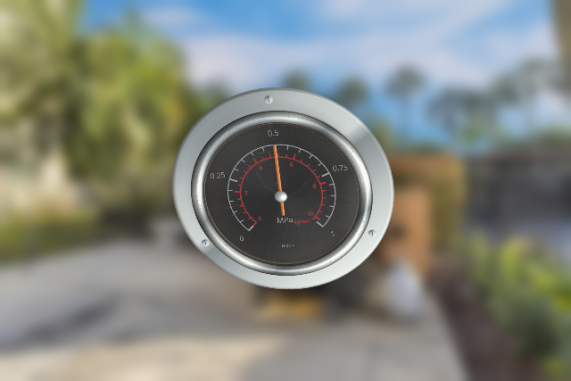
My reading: 0.5,MPa
